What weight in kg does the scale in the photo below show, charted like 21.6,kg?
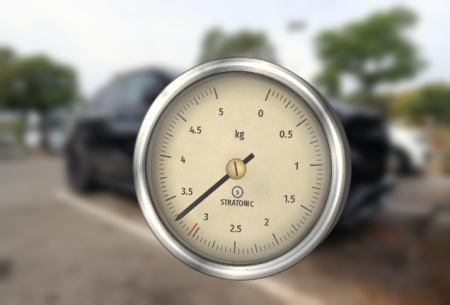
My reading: 3.25,kg
